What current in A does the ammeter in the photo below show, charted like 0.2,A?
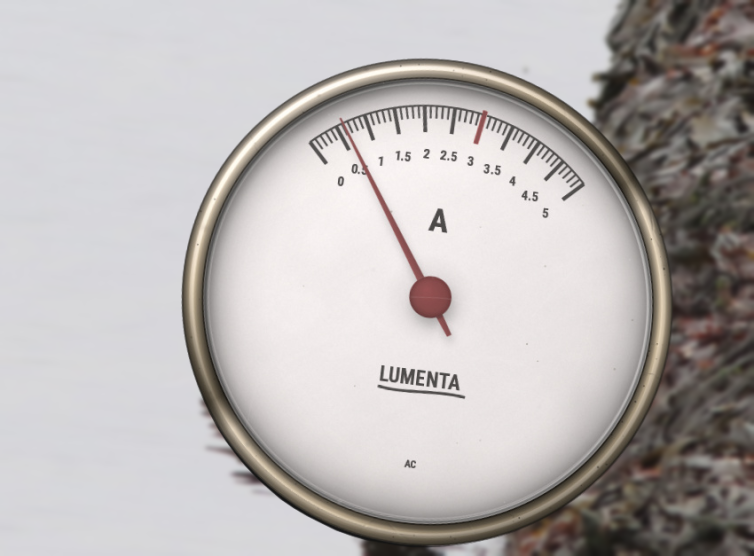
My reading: 0.6,A
